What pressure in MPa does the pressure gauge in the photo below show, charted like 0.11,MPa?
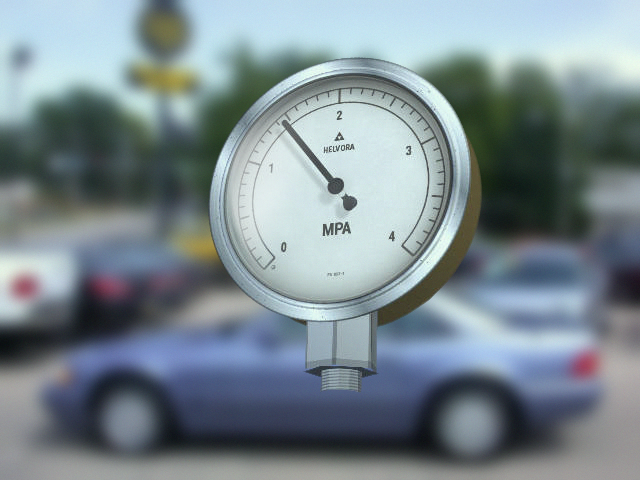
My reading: 1.45,MPa
